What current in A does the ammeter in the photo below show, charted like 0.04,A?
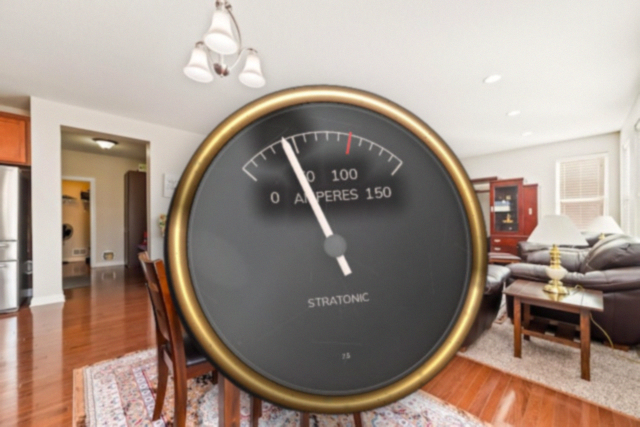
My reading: 40,A
